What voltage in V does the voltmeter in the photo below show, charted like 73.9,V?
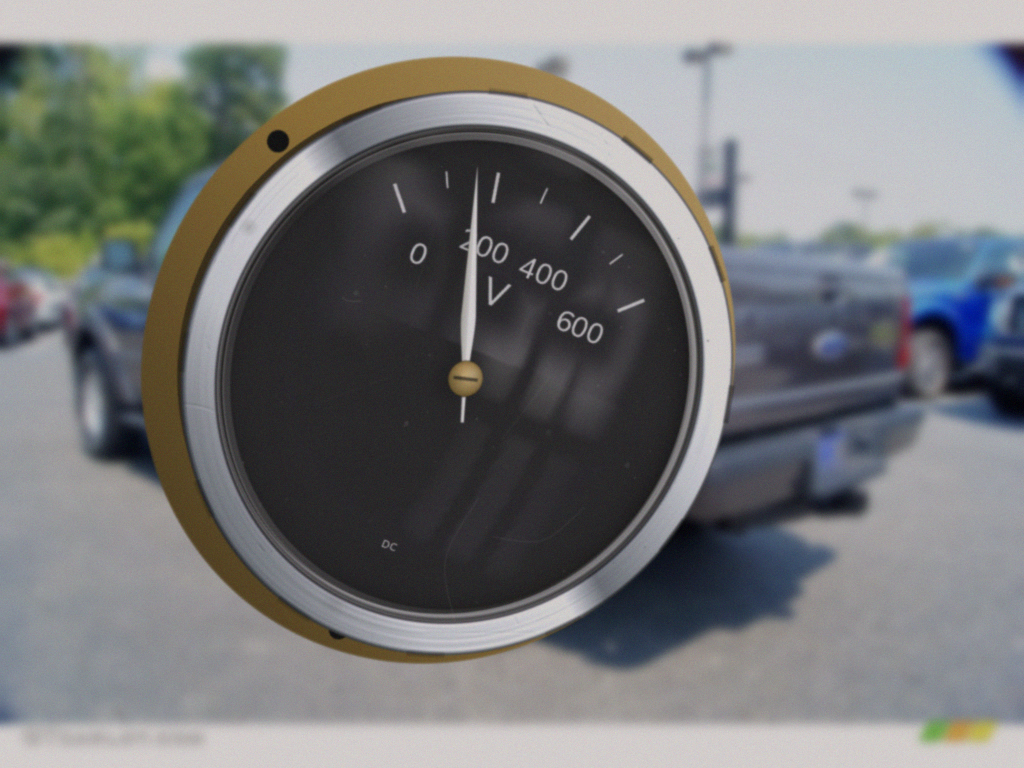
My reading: 150,V
